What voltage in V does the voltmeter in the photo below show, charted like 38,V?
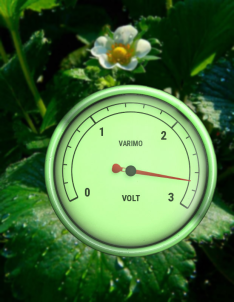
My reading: 2.7,V
